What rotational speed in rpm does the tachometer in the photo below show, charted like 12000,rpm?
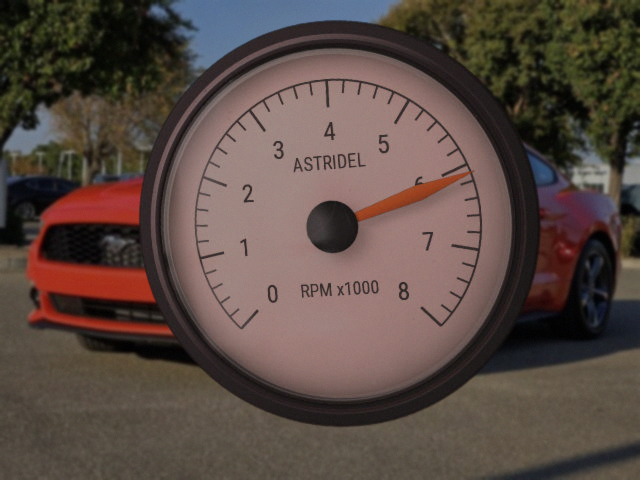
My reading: 6100,rpm
